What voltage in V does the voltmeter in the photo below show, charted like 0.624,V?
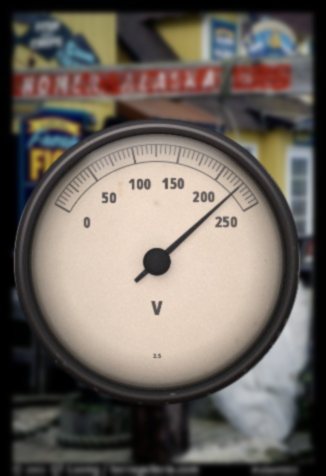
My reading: 225,V
